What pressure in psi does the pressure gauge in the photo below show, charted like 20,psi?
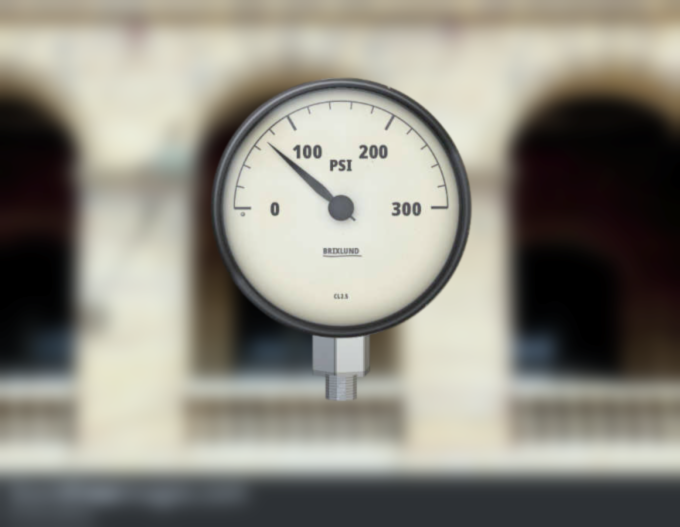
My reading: 70,psi
